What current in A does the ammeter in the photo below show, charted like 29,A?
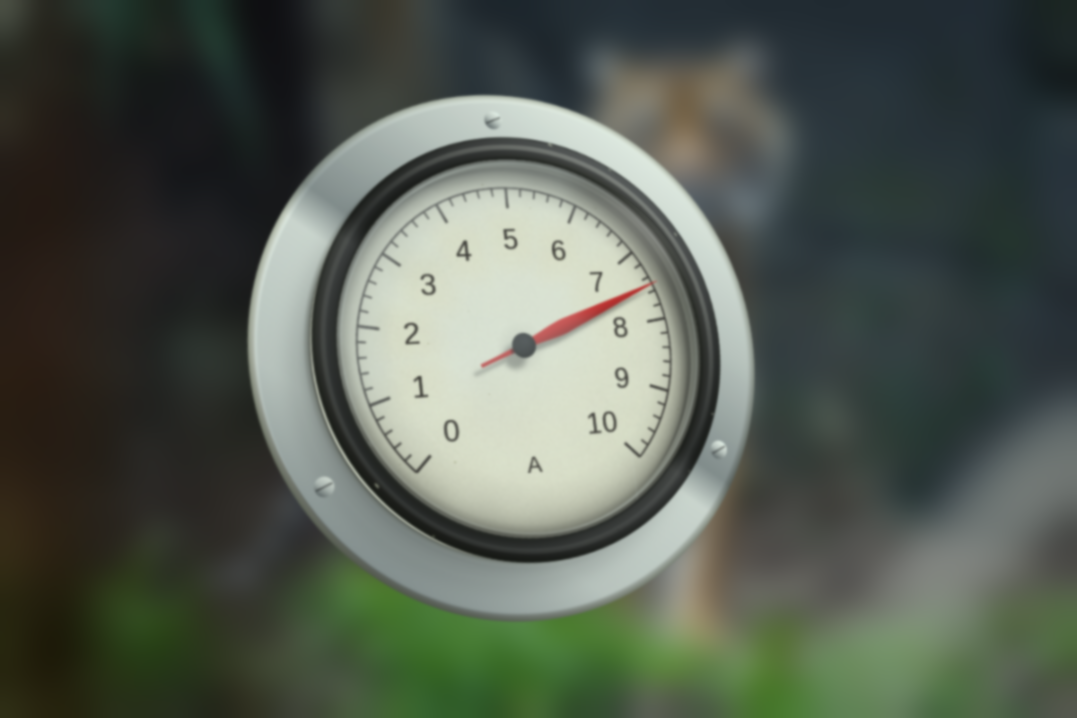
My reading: 7.5,A
